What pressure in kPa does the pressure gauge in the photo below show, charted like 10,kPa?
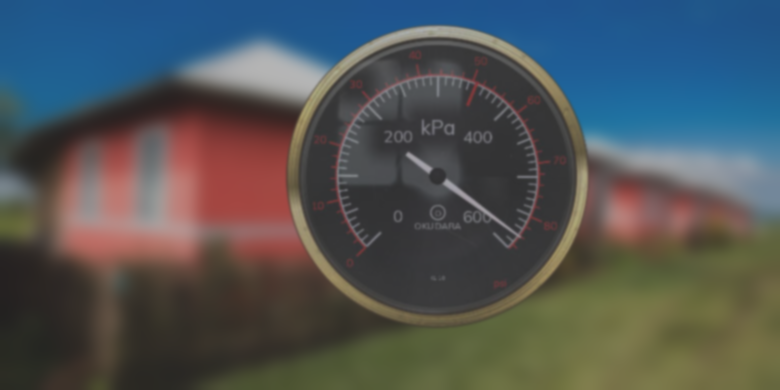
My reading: 580,kPa
